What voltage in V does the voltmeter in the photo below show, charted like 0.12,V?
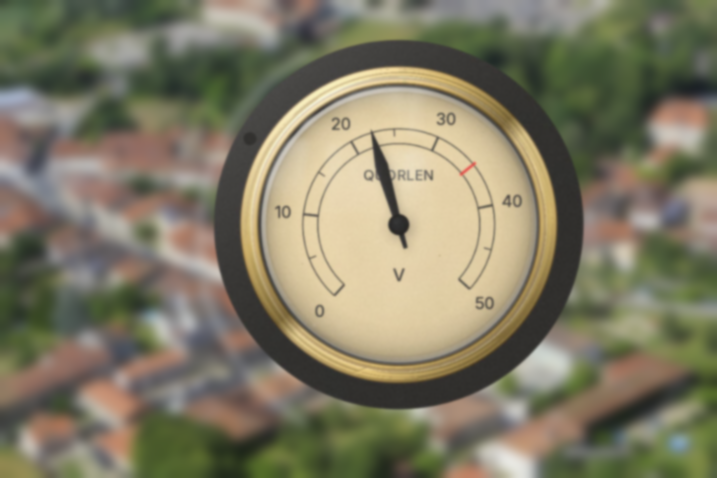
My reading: 22.5,V
